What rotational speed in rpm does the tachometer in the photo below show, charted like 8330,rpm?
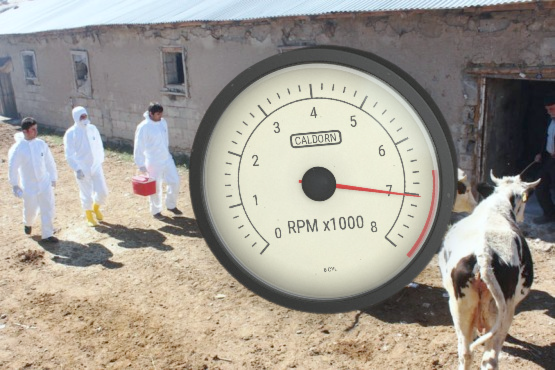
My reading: 7000,rpm
